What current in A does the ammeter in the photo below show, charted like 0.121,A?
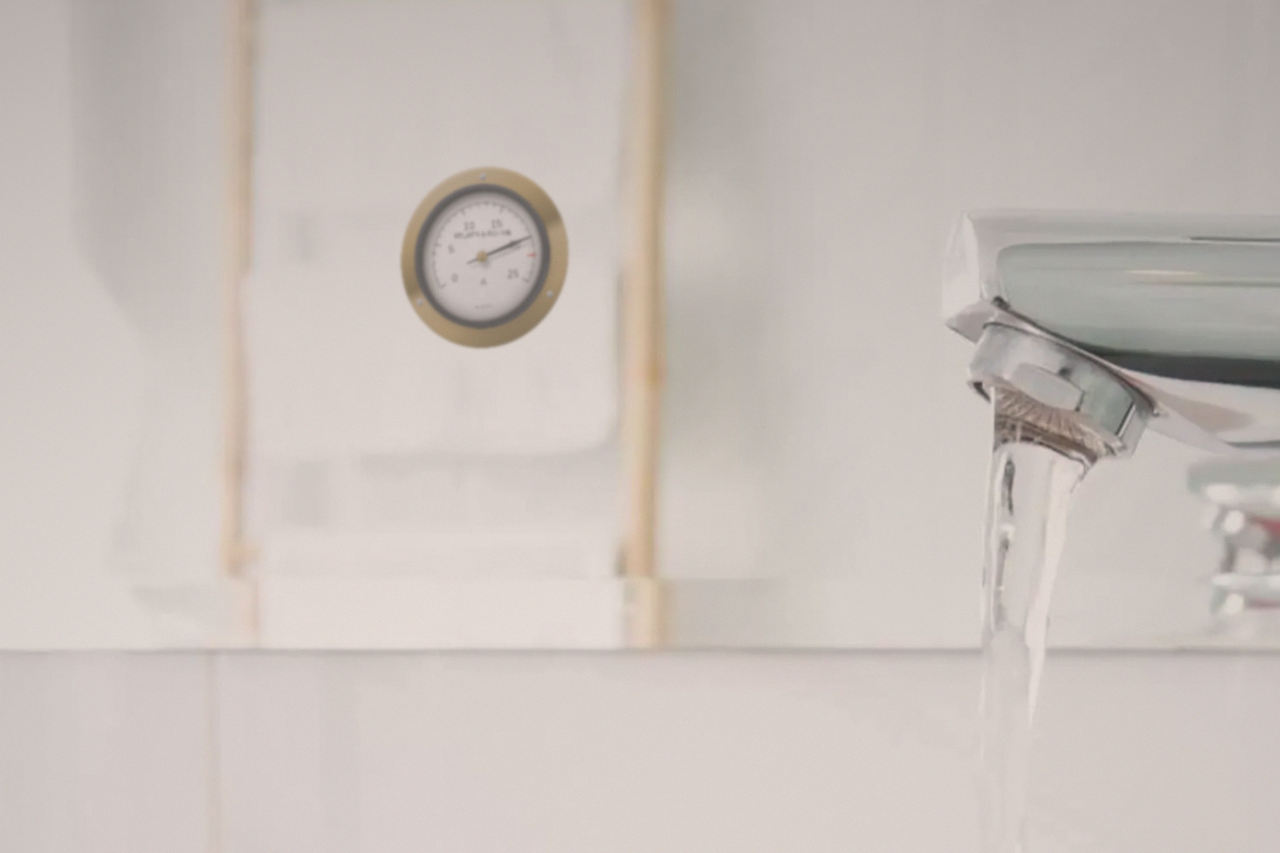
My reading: 20,A
